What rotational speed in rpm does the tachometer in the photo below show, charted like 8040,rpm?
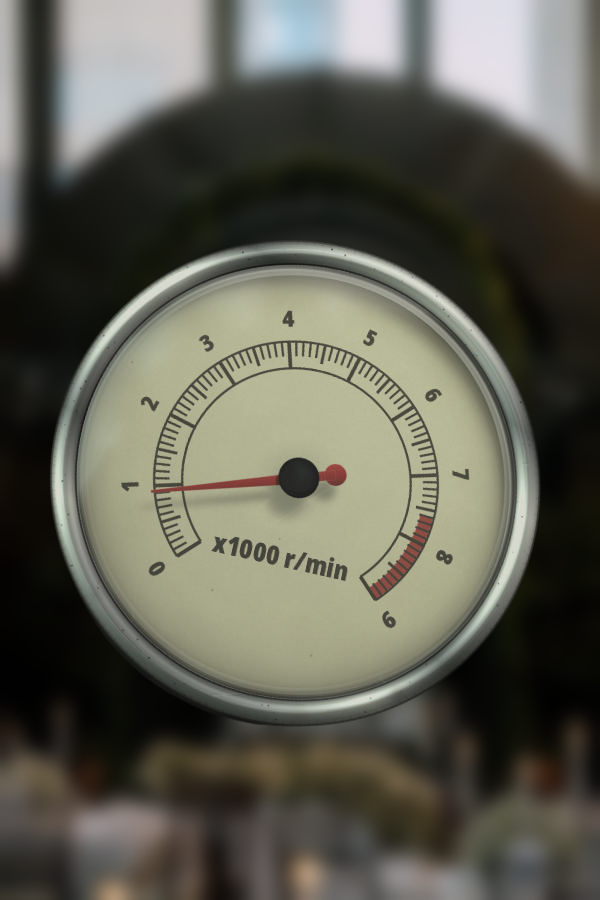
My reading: 900,rpm
